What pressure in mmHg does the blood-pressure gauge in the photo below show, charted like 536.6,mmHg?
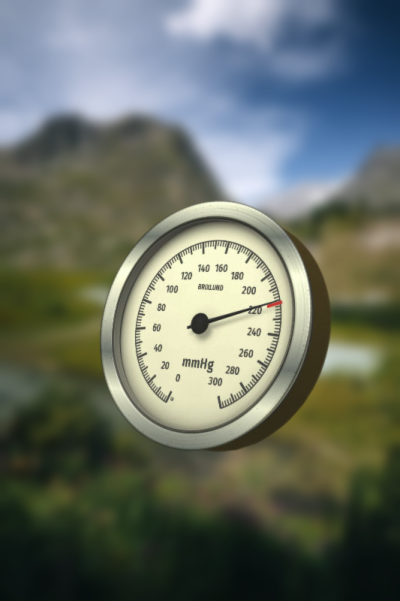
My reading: 220,mmHg
